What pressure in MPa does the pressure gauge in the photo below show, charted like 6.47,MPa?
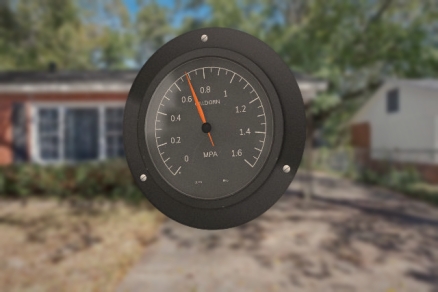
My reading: 0.7,MPa
